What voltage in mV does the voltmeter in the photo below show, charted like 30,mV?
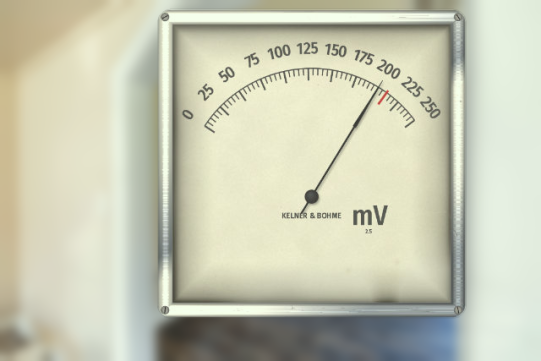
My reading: 200,mV
